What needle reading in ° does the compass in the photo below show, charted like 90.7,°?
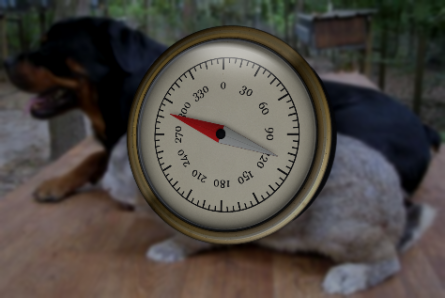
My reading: 290,°
